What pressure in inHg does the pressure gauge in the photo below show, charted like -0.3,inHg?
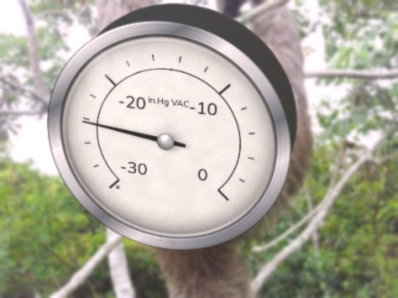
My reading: -24,inHg
